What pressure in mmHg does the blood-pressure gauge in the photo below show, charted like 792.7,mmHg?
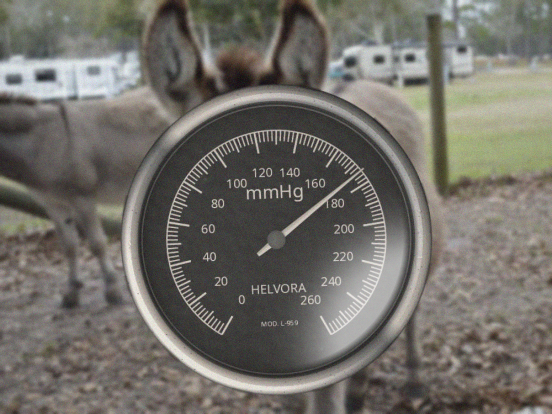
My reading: 174,mmHg
